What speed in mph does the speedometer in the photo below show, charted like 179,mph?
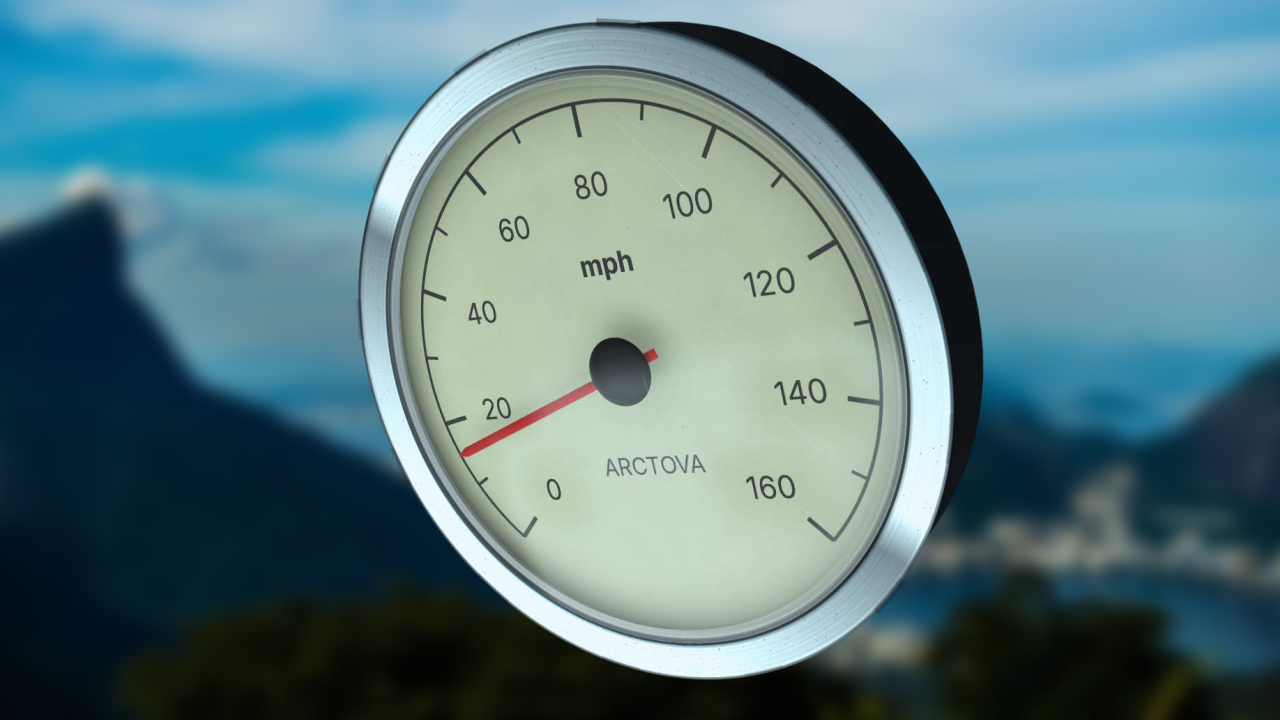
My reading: 15,mph
